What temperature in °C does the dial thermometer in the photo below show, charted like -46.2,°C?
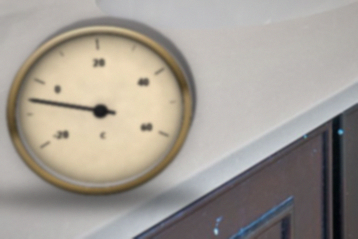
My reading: -5,°C
